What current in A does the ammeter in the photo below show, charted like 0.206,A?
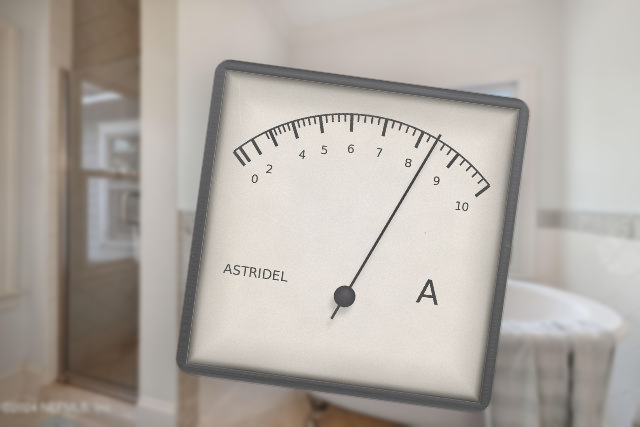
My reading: 8.4,A
